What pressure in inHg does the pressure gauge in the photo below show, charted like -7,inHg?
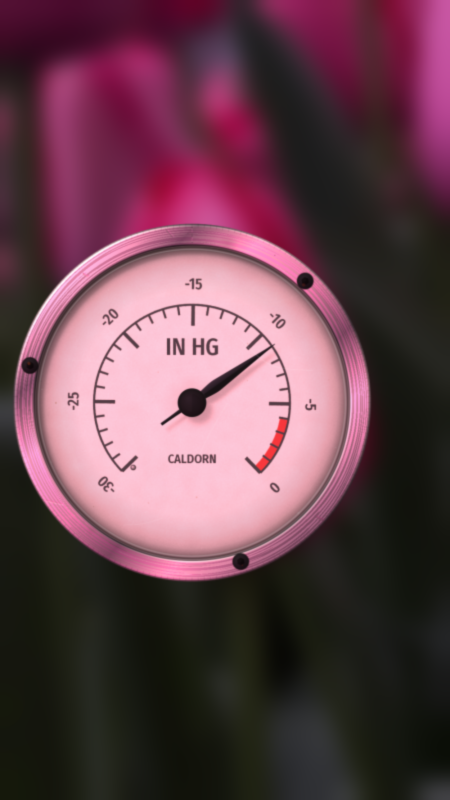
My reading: -9,inHg
